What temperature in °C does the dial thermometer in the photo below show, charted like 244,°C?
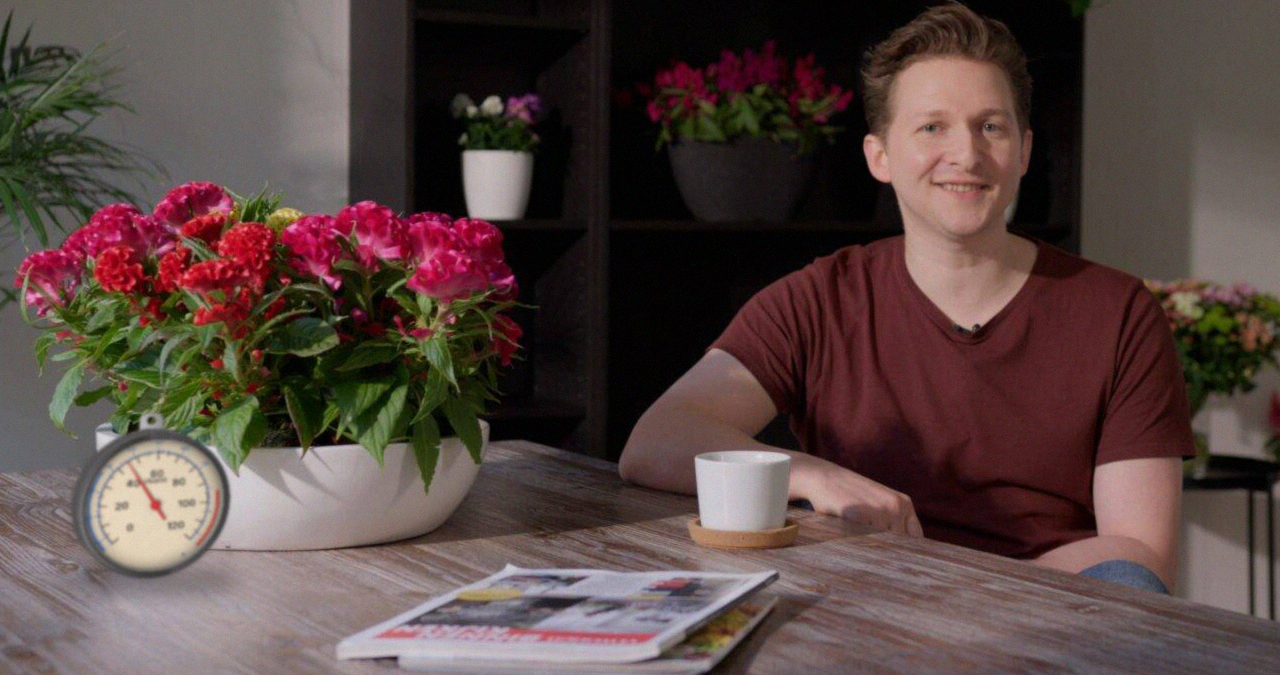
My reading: 45,°C
